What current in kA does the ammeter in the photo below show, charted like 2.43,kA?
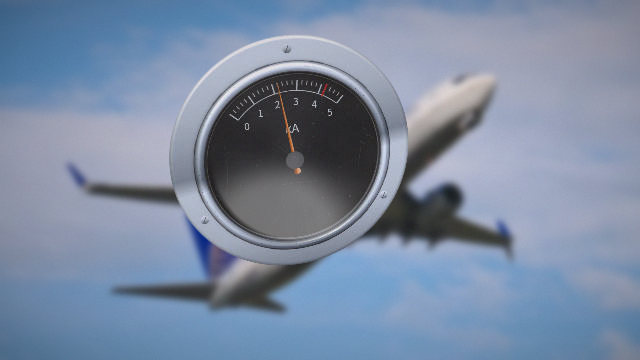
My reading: 2.2,kA
